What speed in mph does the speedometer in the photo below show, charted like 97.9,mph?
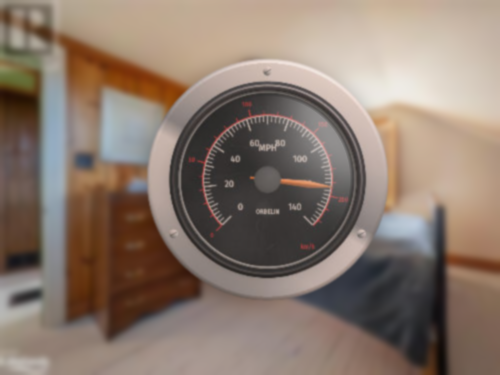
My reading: 120,mph
